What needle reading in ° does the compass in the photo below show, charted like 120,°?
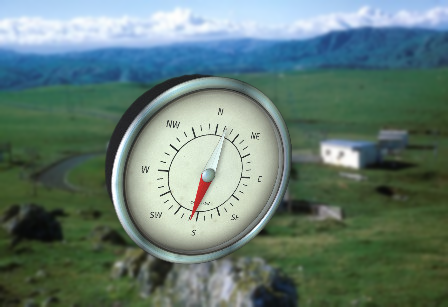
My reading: 190,°
